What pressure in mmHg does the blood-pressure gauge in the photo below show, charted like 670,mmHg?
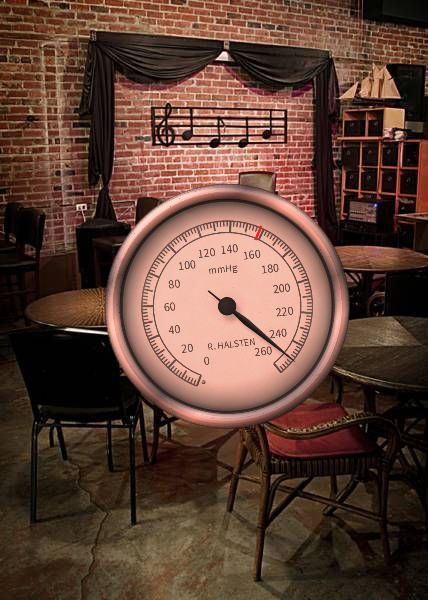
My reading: 250,mmHg
